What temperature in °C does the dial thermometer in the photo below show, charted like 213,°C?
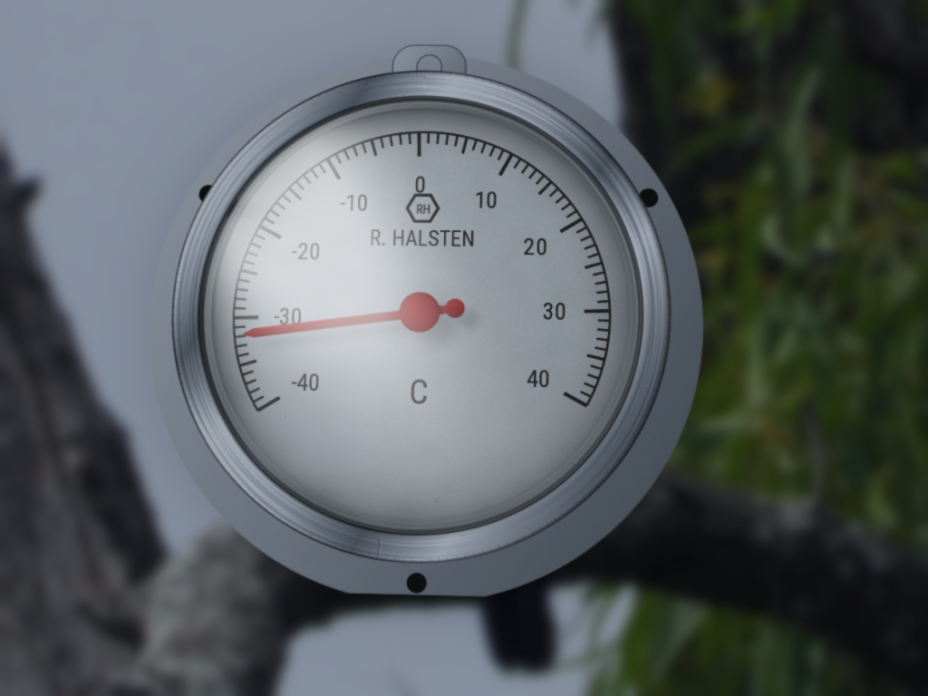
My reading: -32,°C
